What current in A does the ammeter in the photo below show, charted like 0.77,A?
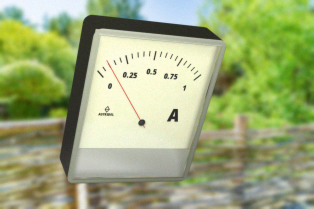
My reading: 0.1,A
